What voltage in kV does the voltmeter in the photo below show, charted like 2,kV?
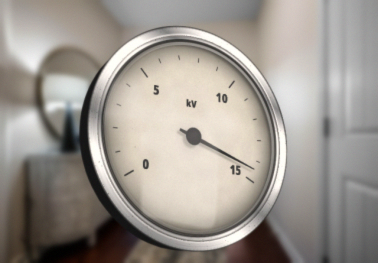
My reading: 14.5,kV
